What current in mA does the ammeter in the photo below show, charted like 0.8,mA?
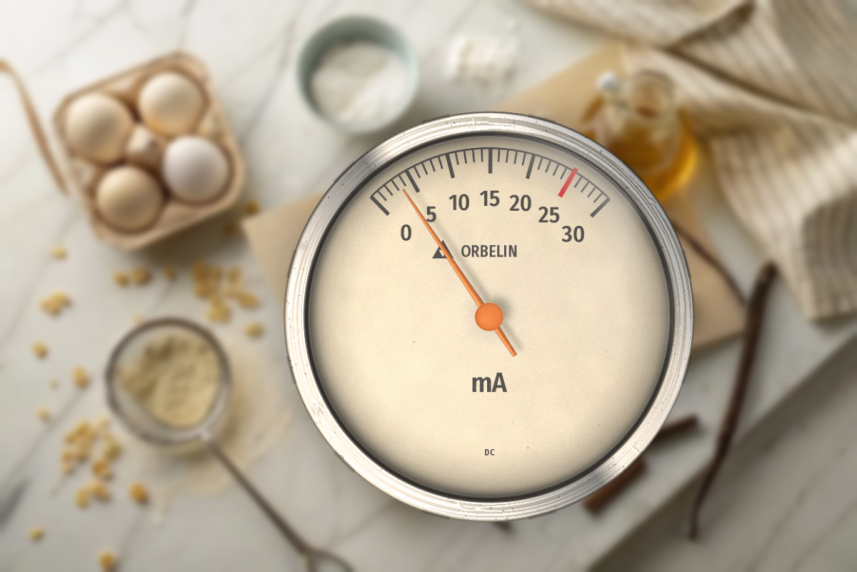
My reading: 3.5,mA
